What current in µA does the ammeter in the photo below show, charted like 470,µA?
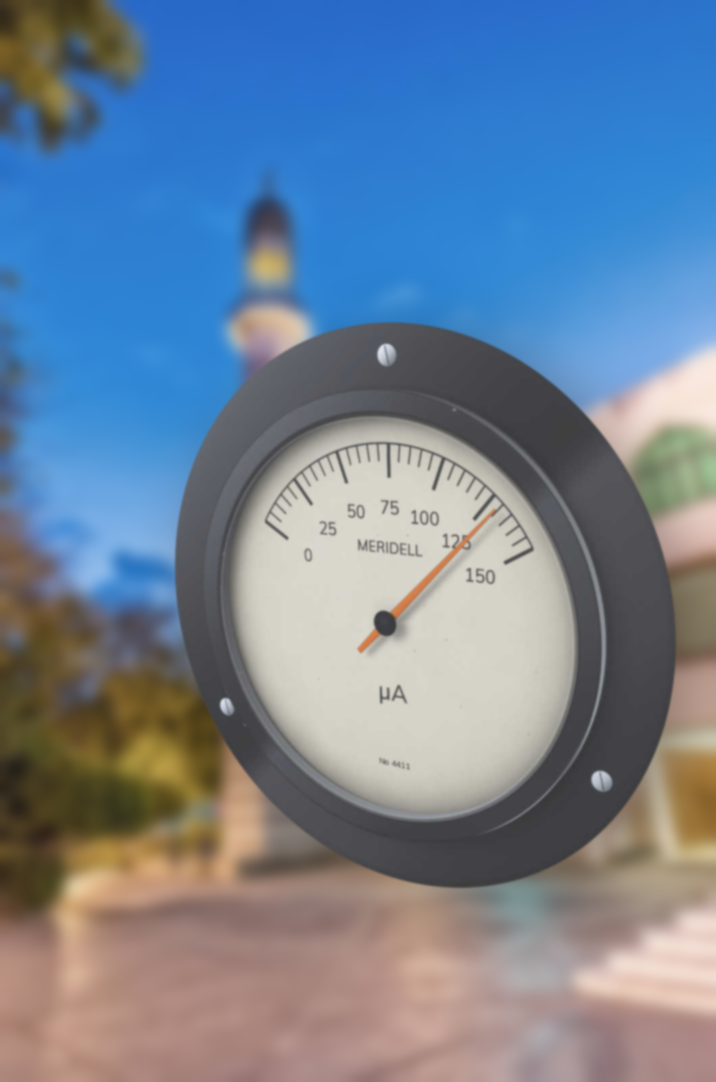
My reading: 130,µA
